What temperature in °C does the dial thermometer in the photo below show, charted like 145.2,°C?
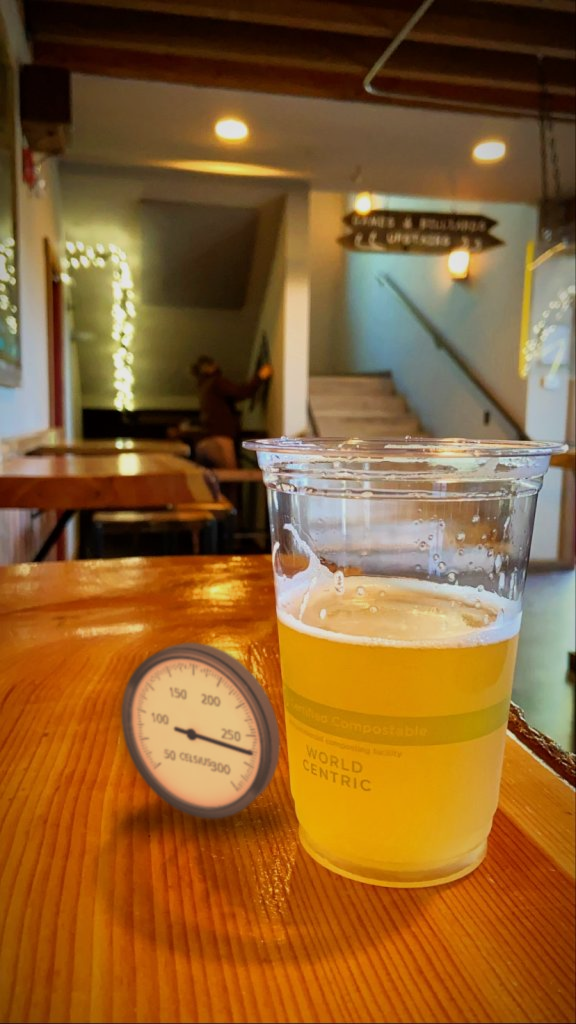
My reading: 262.5,°C
